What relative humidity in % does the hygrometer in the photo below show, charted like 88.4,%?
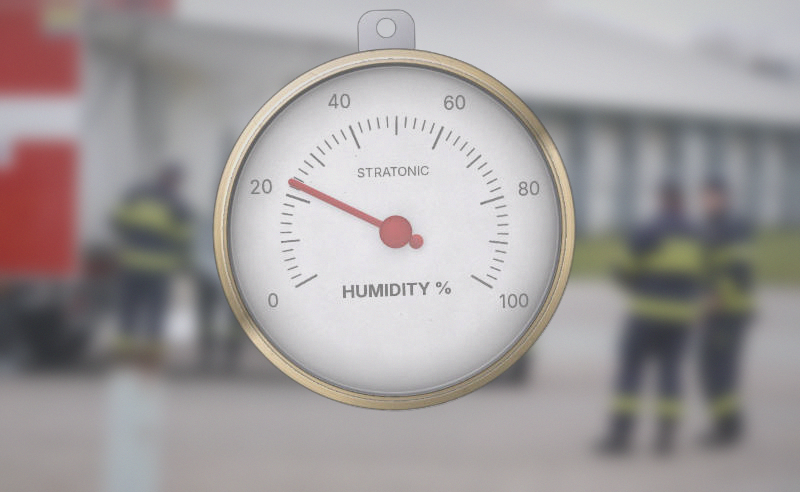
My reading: 23,%
